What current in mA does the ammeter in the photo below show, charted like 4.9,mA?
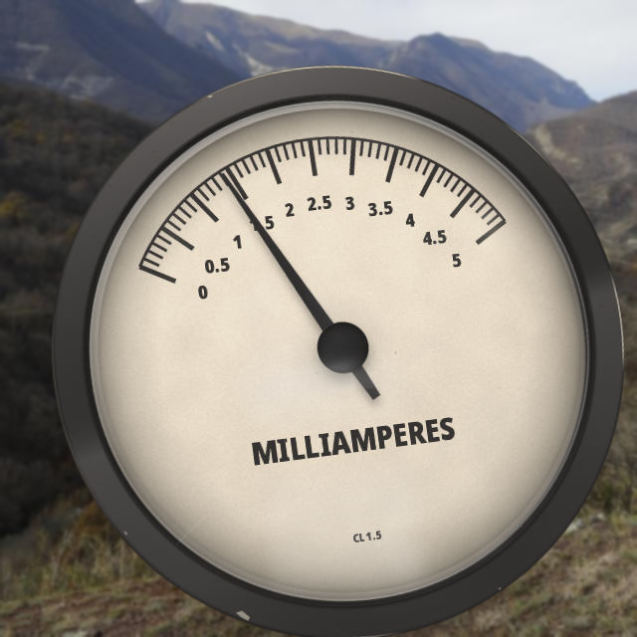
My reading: 1.4,mA
